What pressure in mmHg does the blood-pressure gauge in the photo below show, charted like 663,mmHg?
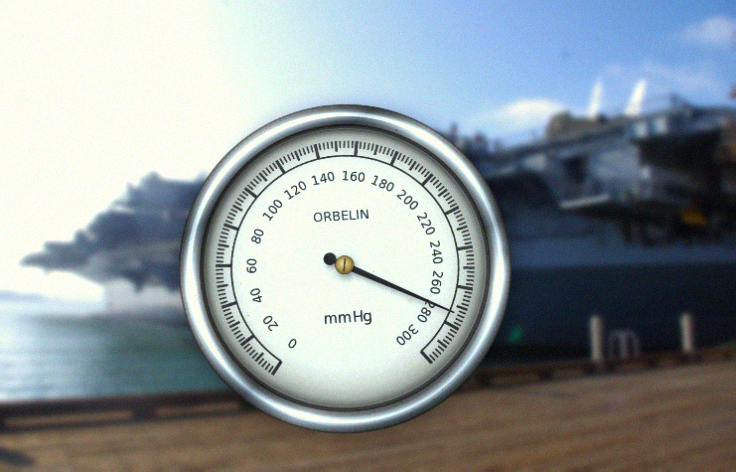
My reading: 274,mmHg
